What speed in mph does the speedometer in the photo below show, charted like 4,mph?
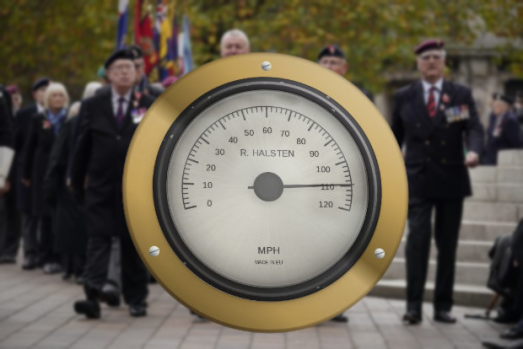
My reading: 110,mph
